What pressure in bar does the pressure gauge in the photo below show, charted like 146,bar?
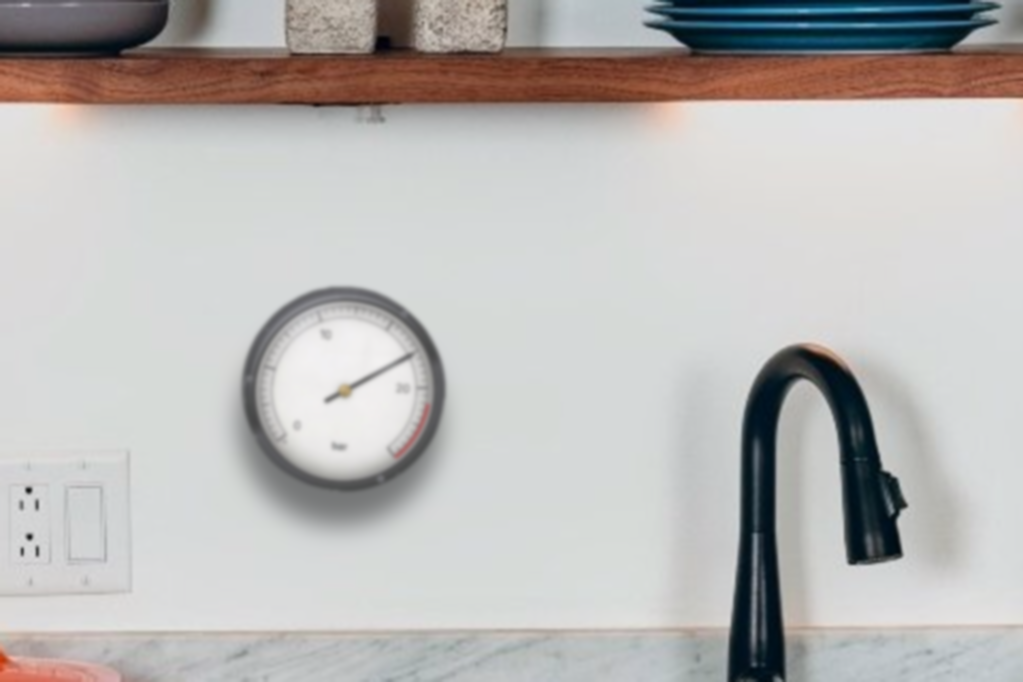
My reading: 17.5,bar
